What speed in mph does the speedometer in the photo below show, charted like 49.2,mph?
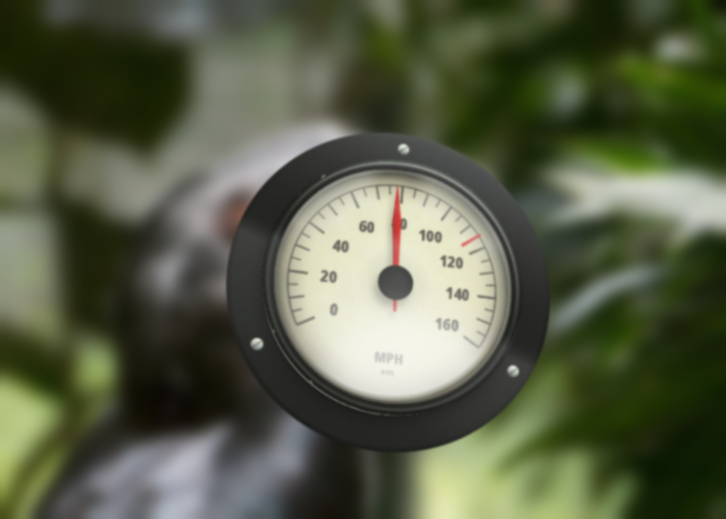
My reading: 77.5,mph
